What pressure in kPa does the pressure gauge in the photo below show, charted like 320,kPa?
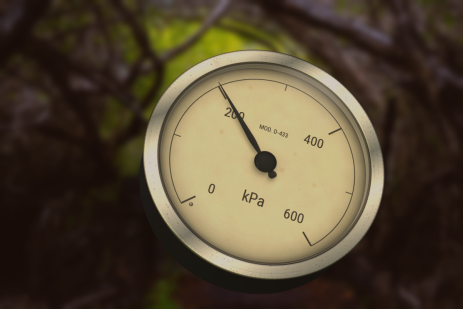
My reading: 200,kPa
